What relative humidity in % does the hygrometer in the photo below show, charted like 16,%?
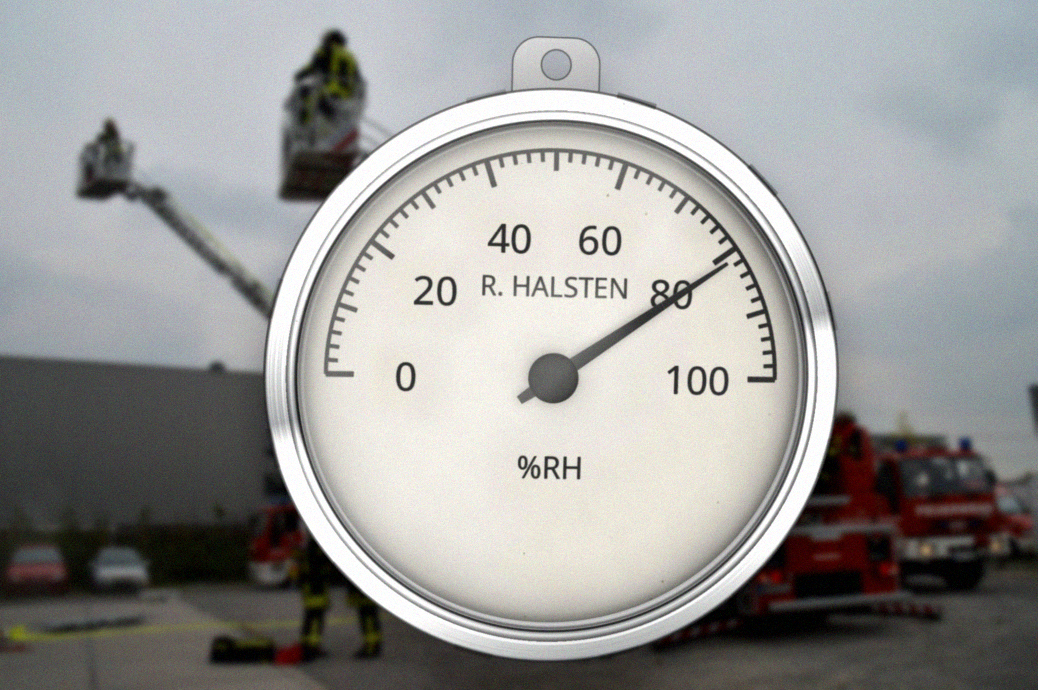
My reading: 81,%
